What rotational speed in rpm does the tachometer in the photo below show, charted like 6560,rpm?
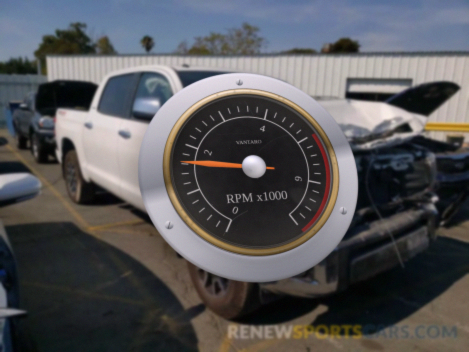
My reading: 1600,rpm
